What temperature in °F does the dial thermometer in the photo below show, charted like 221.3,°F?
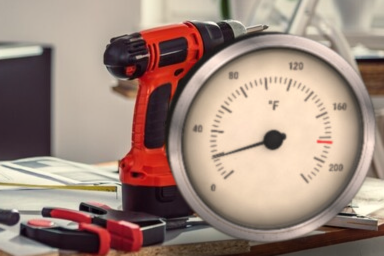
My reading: 20,°F
